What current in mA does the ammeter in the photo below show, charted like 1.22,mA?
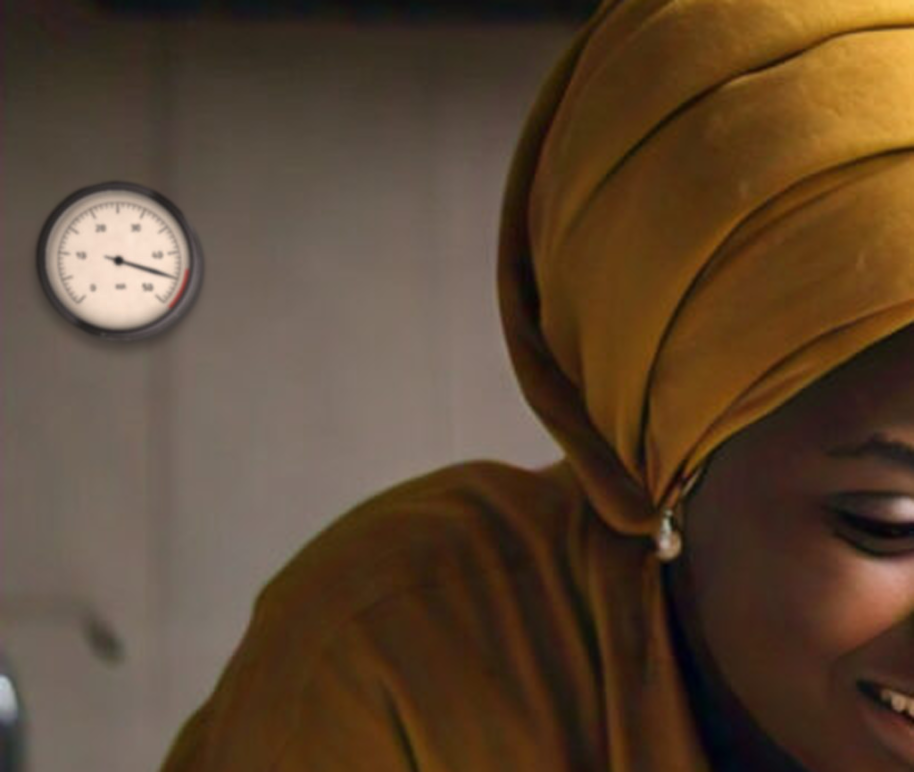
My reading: 45,mA
